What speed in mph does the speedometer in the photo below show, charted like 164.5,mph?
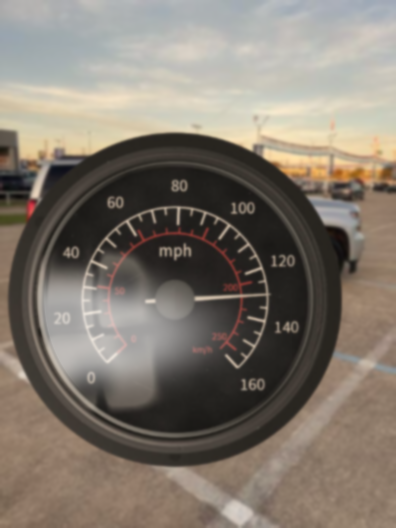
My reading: 130,mph
